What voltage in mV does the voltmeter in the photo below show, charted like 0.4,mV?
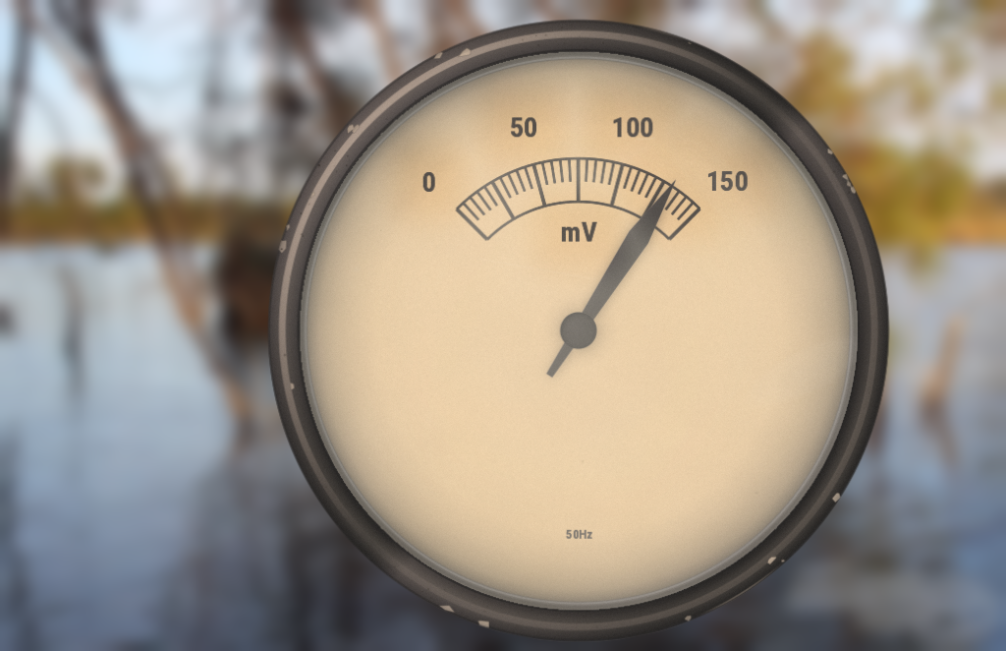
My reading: 130,mV
